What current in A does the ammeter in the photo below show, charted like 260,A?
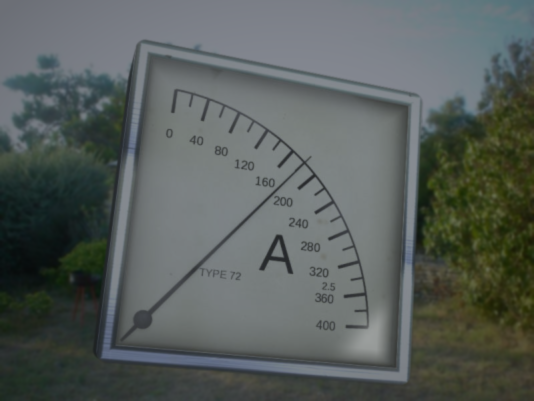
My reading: 180,A
